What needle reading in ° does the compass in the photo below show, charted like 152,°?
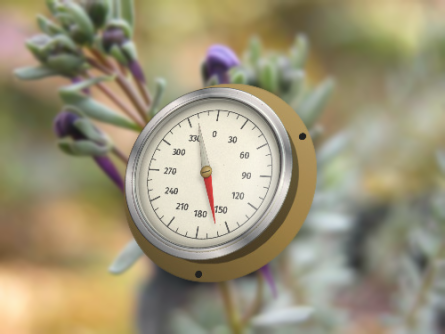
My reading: 160,°
